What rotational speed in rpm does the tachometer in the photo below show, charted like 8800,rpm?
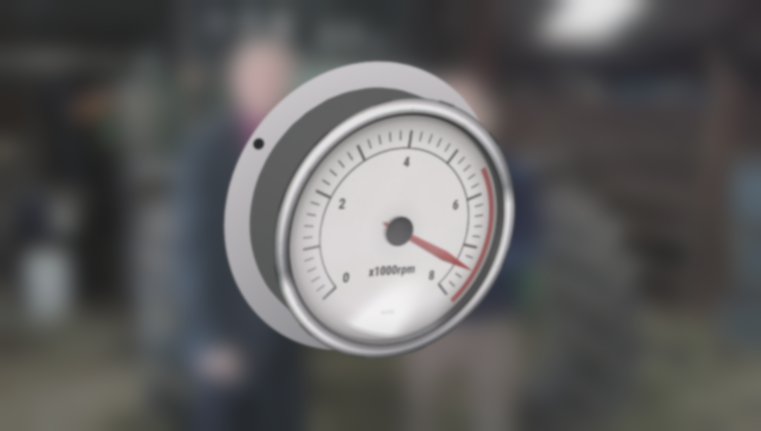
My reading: 7400,rpm
